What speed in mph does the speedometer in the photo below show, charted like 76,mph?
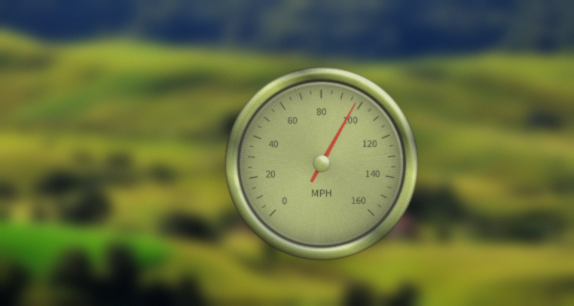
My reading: 97.5,mph
